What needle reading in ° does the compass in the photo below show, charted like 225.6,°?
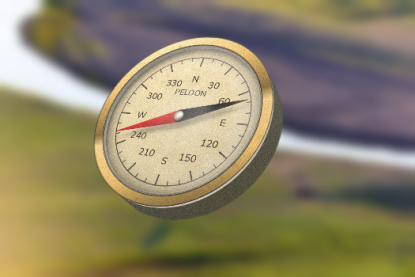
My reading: 250,°
